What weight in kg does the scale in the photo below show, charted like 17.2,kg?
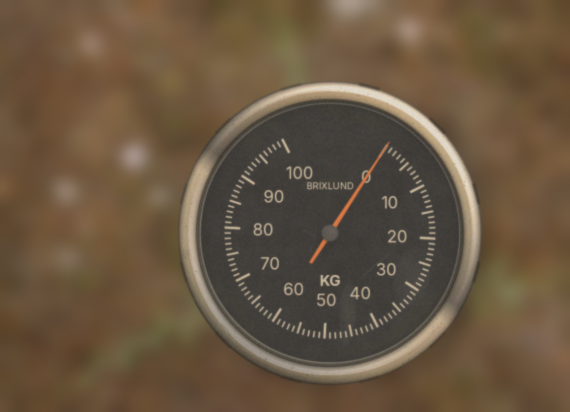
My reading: 0,kg
